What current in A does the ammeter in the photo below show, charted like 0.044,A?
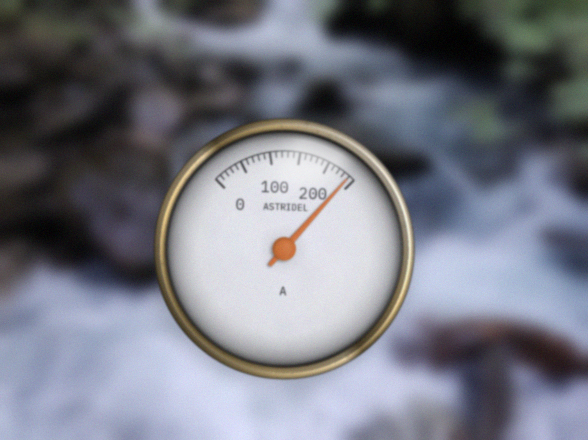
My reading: 240,A
